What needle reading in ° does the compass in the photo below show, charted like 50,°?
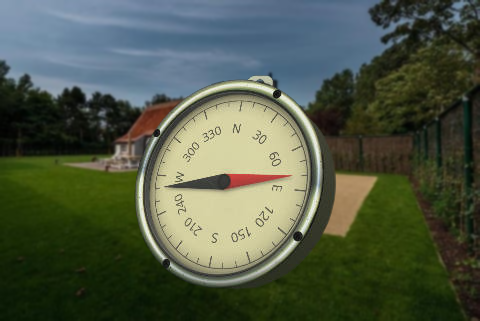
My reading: 80,°
